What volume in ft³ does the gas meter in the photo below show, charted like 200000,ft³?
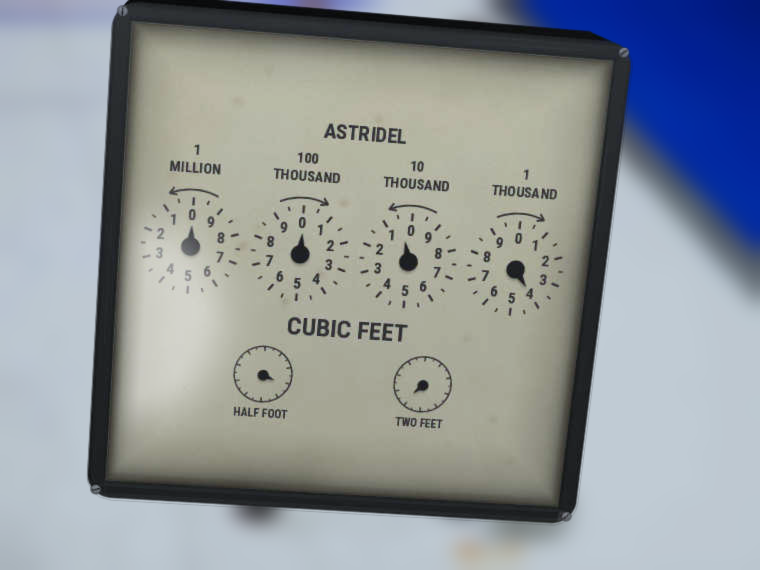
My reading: 400,ft³
